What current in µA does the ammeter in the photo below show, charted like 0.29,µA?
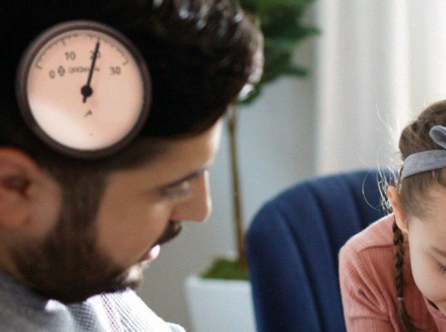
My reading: 20,µA
